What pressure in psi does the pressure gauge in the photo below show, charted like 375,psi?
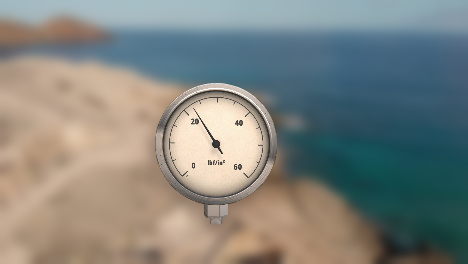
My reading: 22.5,psi
